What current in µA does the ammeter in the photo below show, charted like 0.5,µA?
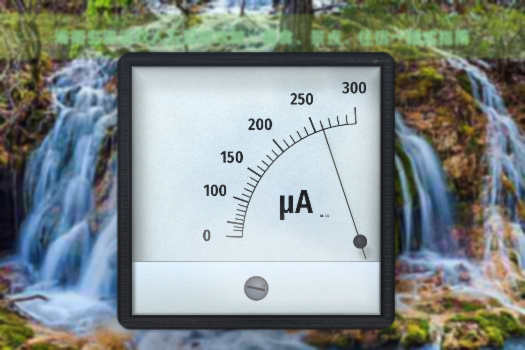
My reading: 260,µA
